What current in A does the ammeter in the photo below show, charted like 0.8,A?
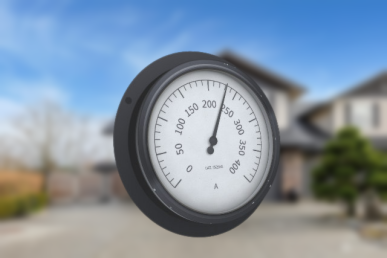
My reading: 230,A
